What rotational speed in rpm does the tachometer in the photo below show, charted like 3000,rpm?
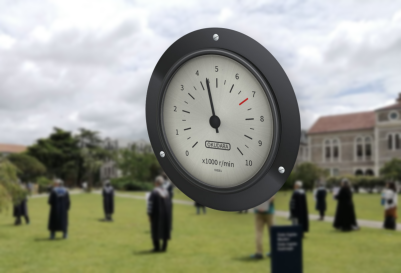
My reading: 4500,rpm
